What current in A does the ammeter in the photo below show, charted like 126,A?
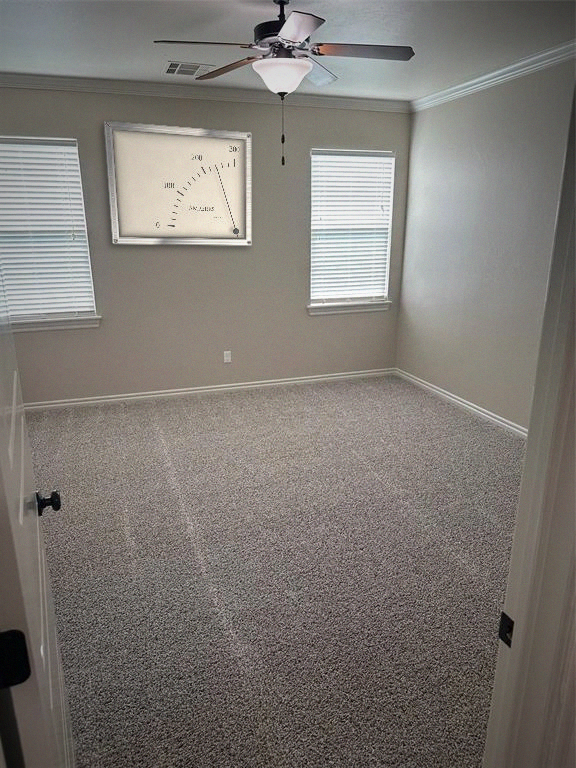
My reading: 240,A
